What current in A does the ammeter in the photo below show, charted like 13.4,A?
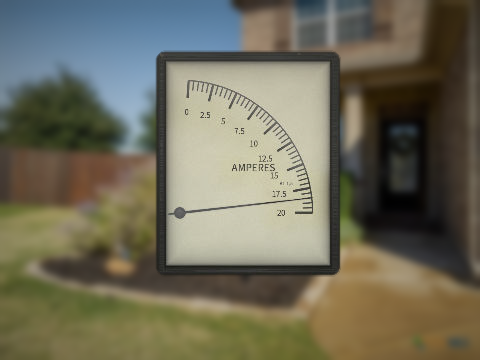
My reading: 18.5,A
